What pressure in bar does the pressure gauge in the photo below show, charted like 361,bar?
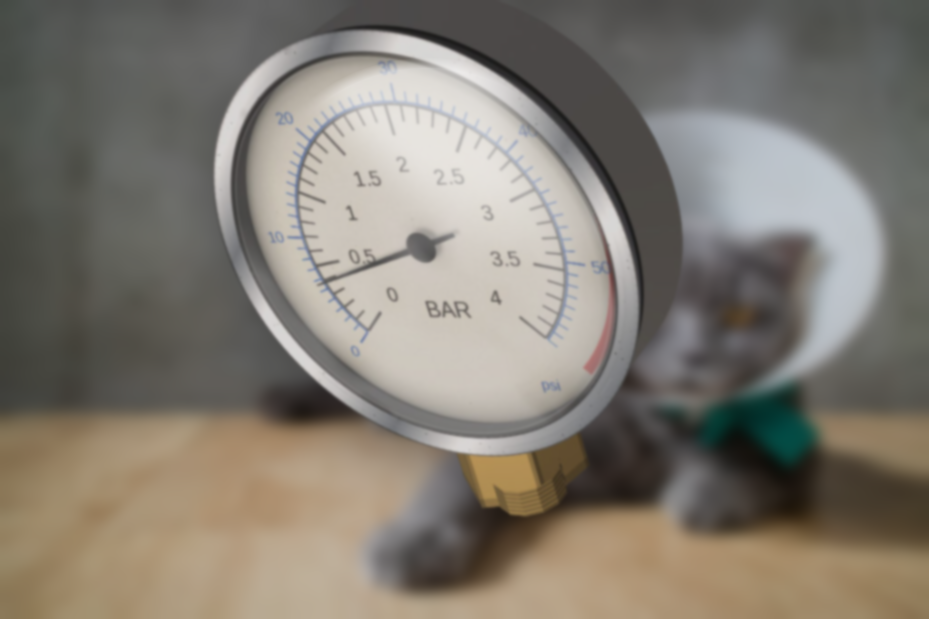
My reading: 0.4,bar
